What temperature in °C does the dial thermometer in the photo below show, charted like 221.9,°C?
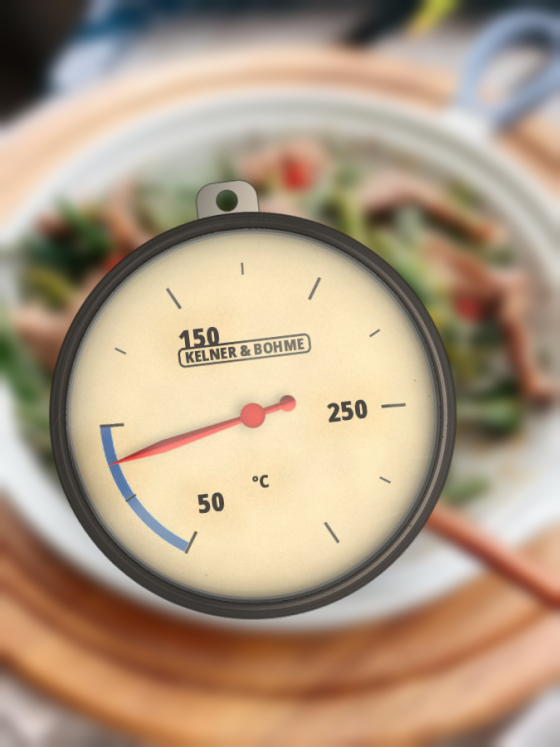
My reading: 87.5,°C
